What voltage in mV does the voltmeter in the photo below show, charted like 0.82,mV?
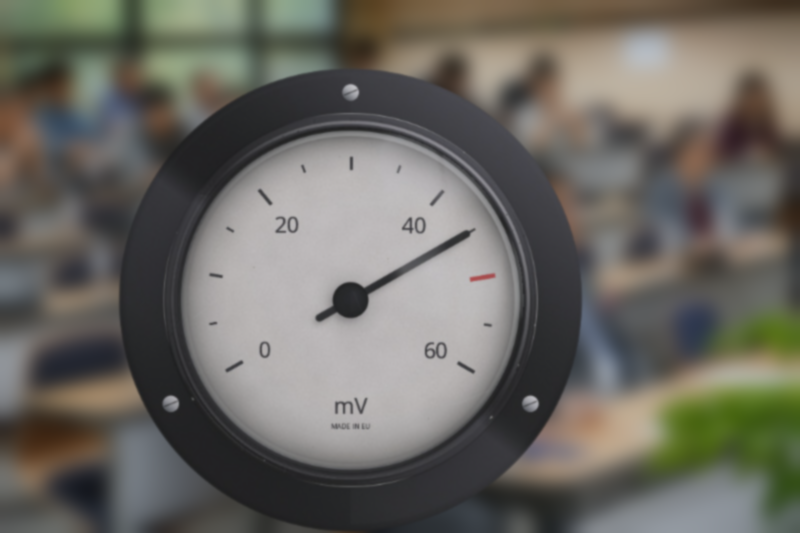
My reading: 45,mV
